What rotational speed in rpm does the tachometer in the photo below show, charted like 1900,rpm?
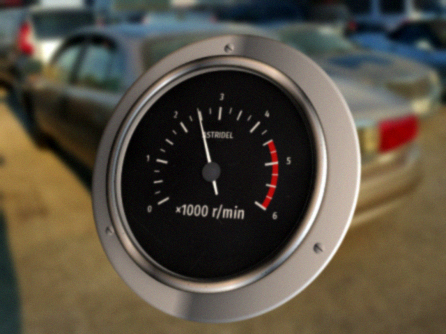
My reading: 2500,rpm
